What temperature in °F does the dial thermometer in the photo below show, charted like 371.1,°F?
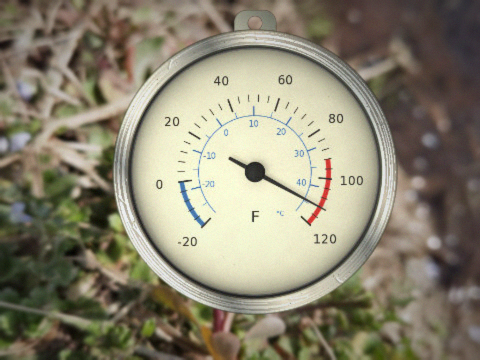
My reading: 112,°F
